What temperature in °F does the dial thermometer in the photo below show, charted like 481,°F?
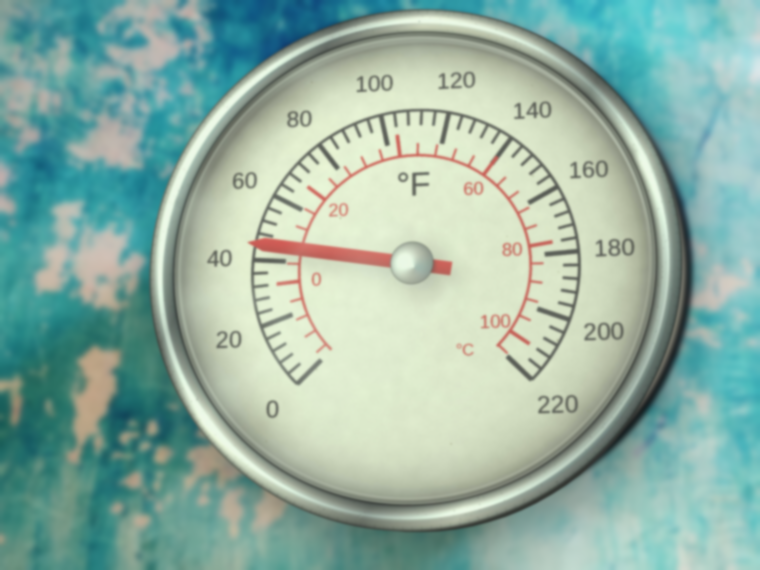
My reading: 44,°F
